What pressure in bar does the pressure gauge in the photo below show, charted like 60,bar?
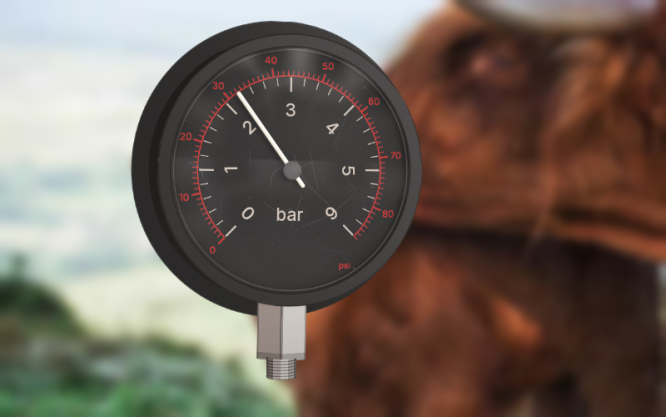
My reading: 2.2,bar
